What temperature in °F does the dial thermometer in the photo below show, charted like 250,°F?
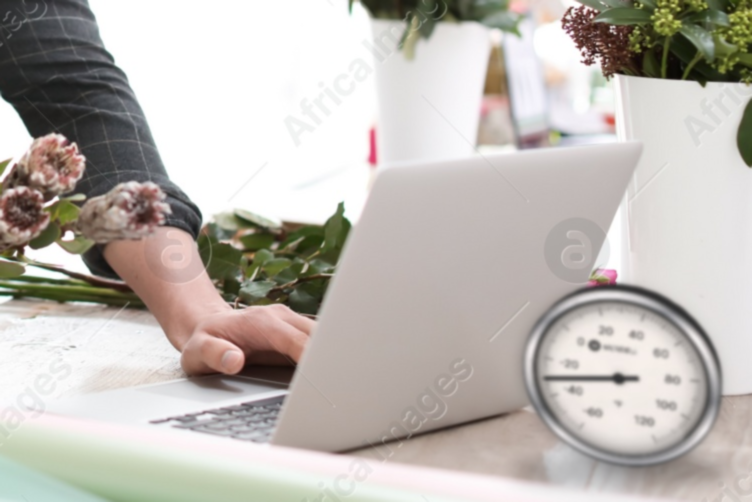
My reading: -30,°F
